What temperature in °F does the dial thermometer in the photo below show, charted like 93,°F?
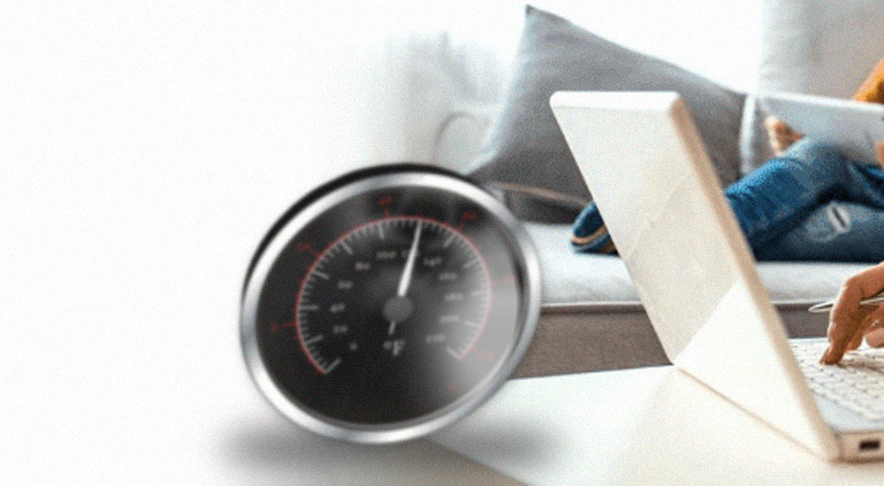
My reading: 120,°F
